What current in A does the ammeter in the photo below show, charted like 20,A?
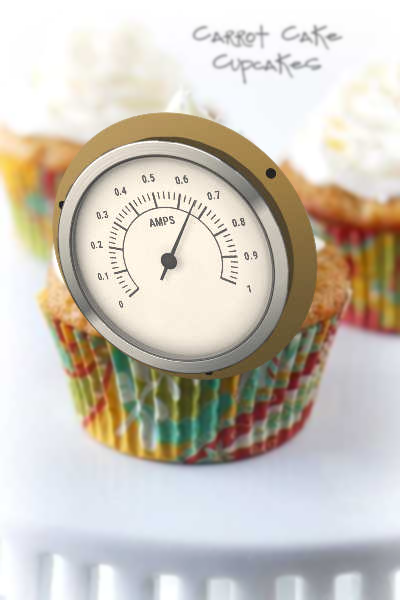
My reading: 0.66,A
